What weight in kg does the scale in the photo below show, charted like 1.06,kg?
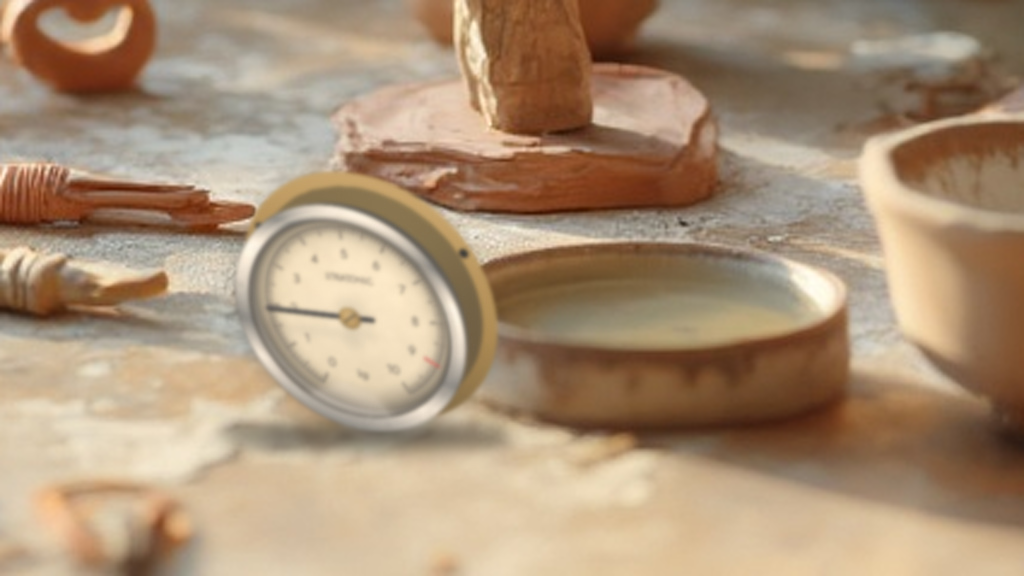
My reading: 2,kg
